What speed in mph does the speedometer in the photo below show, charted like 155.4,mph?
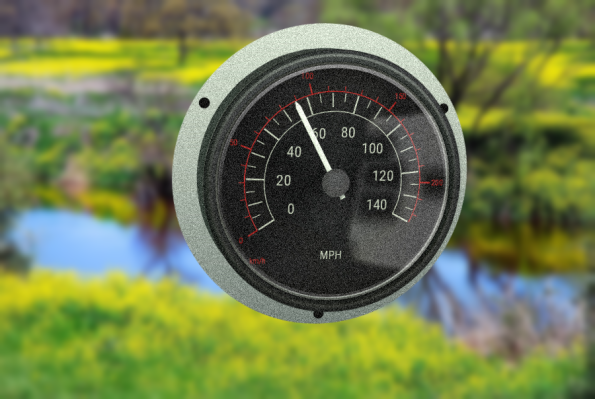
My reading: 55,mph
